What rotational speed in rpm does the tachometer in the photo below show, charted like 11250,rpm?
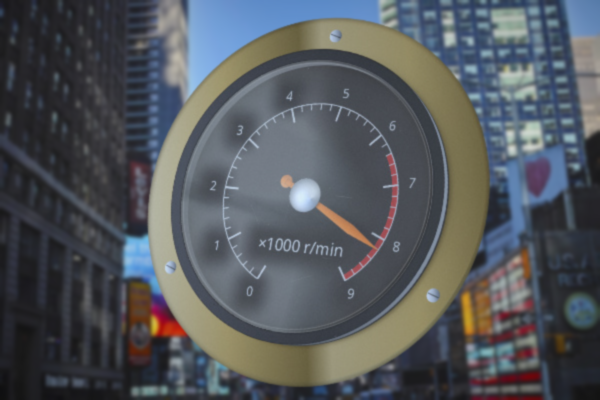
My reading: 8200,rpm
